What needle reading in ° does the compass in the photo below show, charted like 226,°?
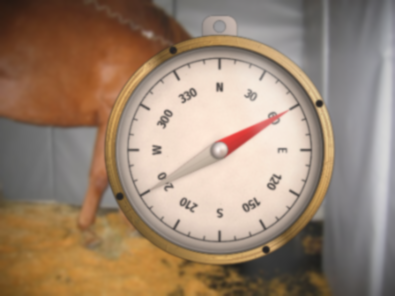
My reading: 60,°
